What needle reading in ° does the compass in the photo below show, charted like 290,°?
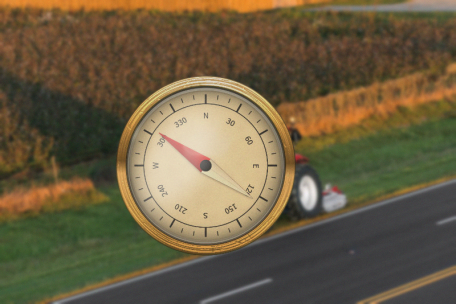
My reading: 305,°
